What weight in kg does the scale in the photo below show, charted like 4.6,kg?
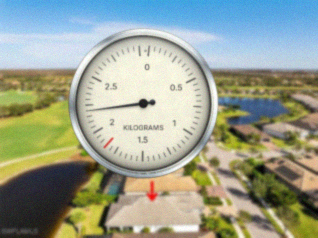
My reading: 2.2,kg
